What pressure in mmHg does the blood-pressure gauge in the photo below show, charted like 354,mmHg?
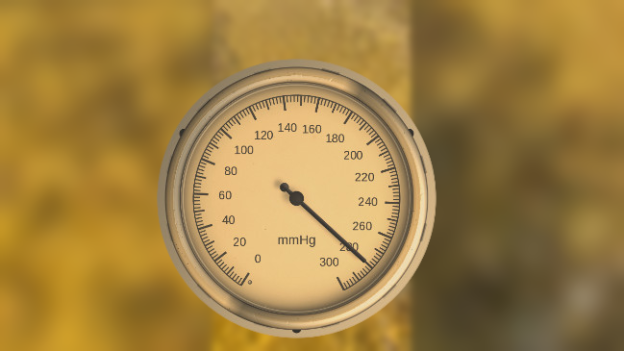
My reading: 280,mmHg
